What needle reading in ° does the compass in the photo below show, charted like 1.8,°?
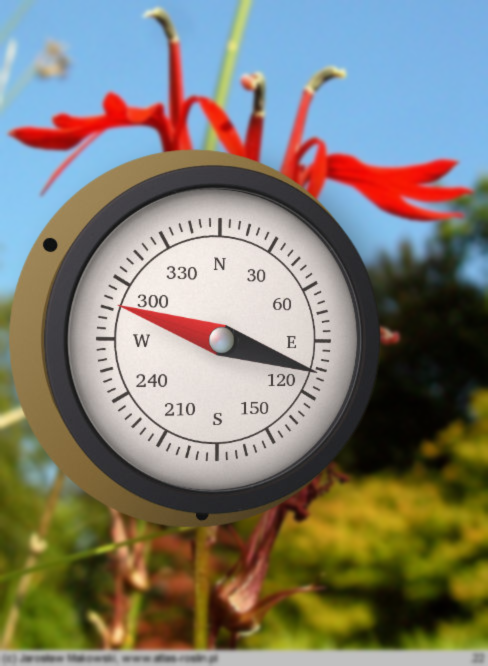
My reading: 287.5,°
